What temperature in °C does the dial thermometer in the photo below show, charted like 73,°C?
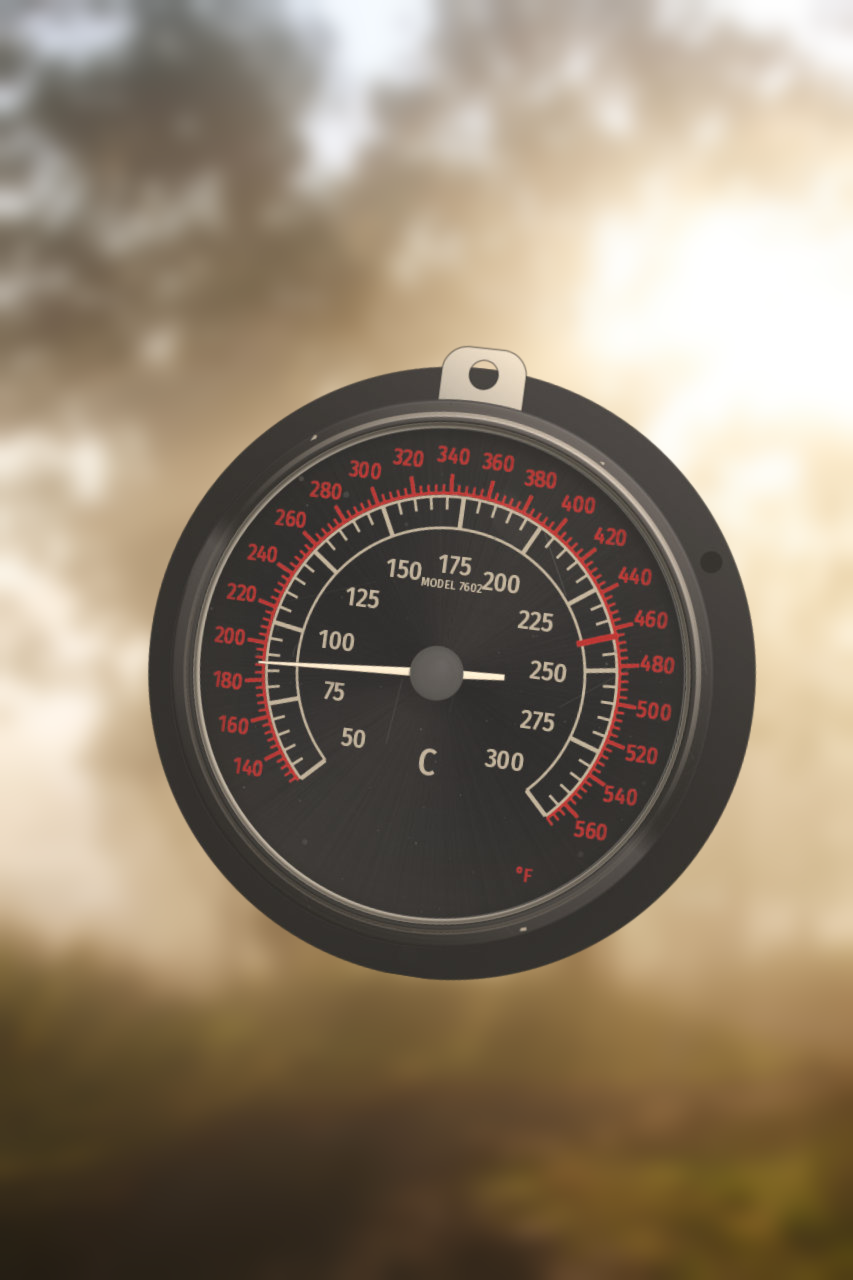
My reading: 87.5,°C
